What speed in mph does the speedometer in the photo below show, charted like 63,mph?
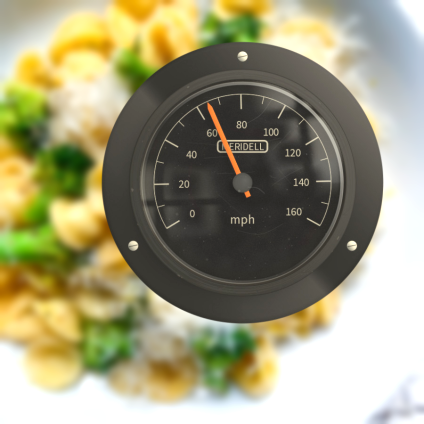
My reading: 65,mph
